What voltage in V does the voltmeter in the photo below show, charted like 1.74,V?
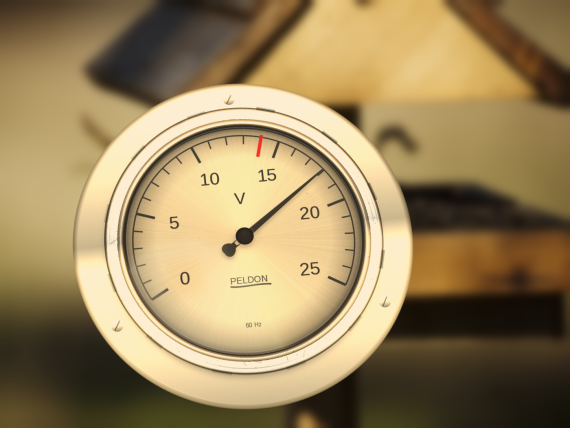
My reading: 18,V
